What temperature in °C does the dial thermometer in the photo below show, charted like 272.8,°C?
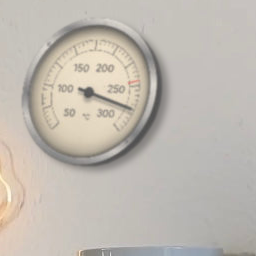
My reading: 275,°C
